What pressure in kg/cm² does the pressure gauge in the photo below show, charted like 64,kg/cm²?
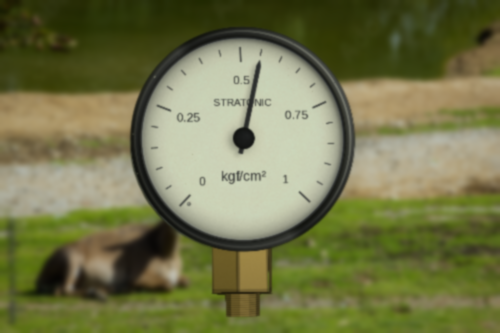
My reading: 0.55,kg/cm²
